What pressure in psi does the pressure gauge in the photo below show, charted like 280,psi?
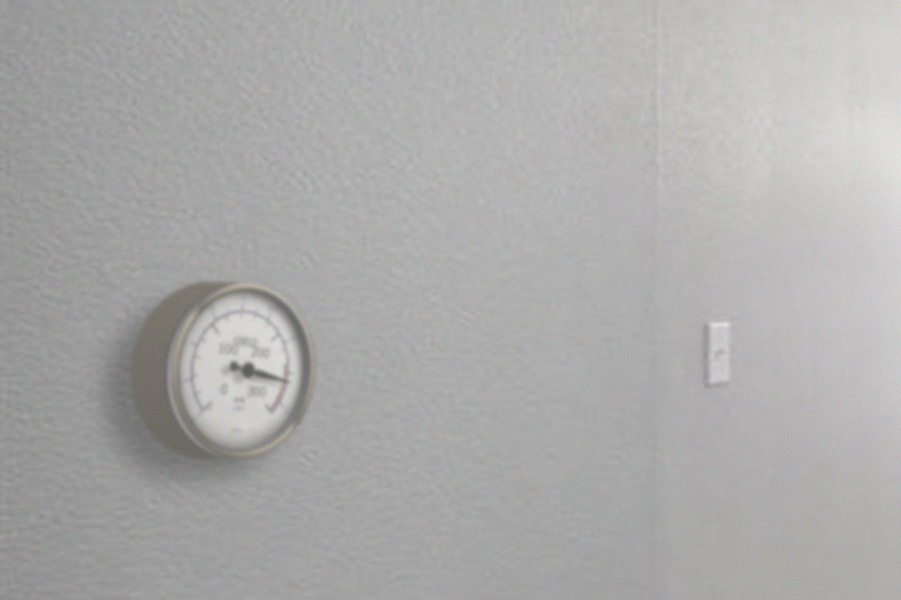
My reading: 260,psi
